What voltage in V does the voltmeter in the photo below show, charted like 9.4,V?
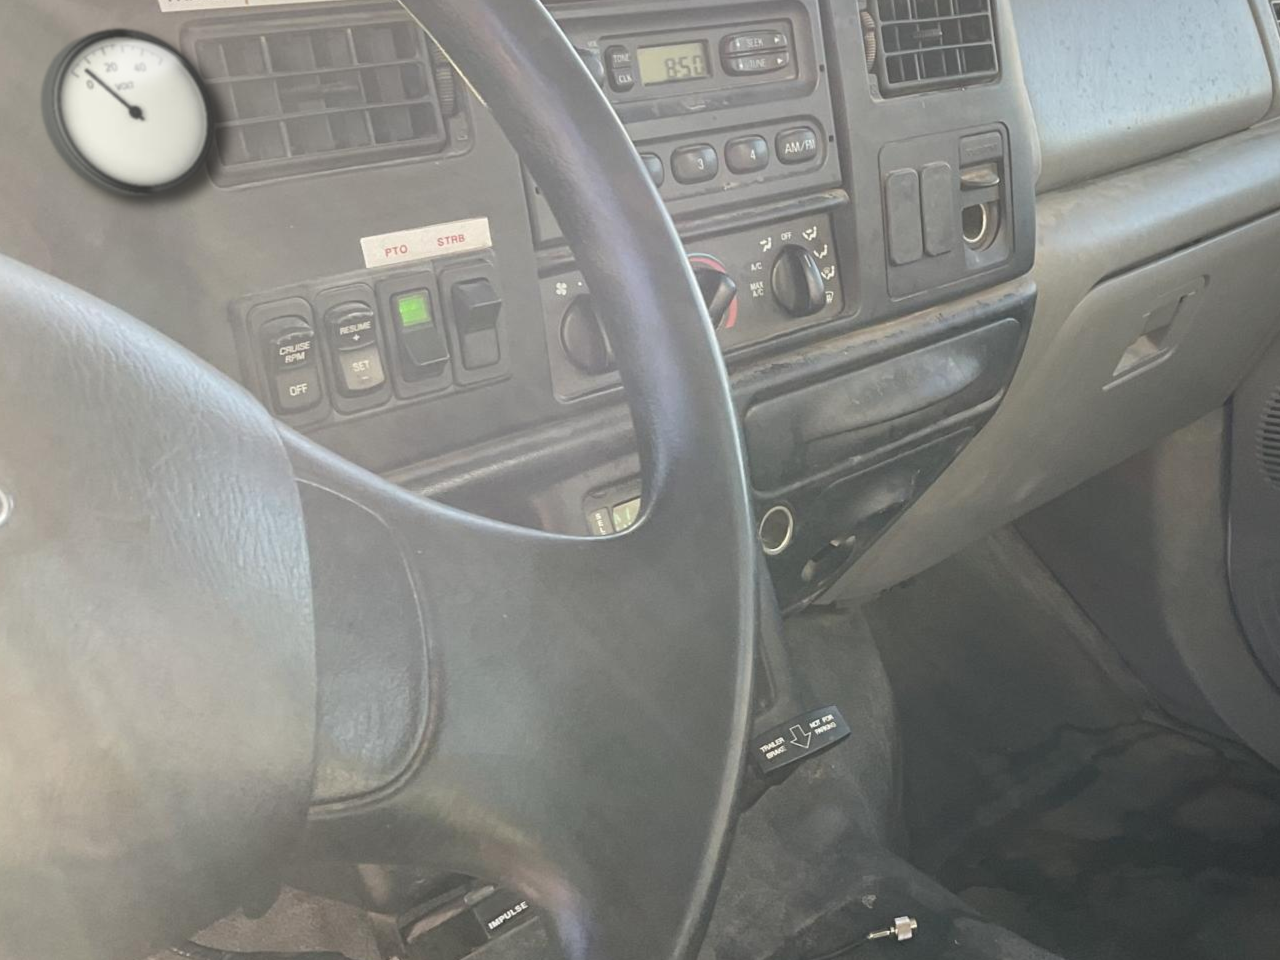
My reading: 5,V
